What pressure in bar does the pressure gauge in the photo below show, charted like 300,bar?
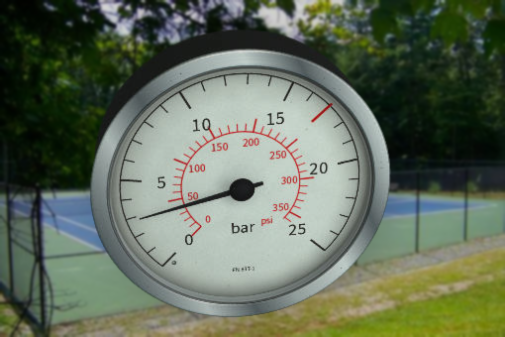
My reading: 3,bar
